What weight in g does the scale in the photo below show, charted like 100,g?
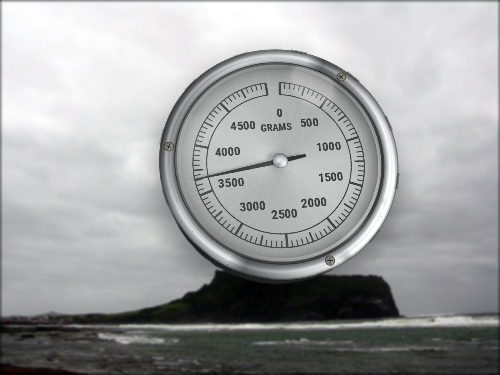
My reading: 3650,g
